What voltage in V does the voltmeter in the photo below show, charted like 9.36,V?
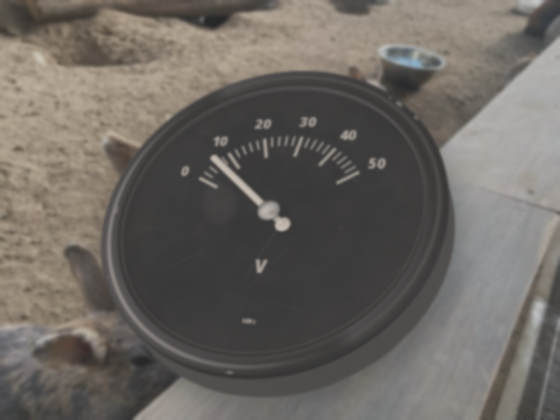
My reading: 6,V
